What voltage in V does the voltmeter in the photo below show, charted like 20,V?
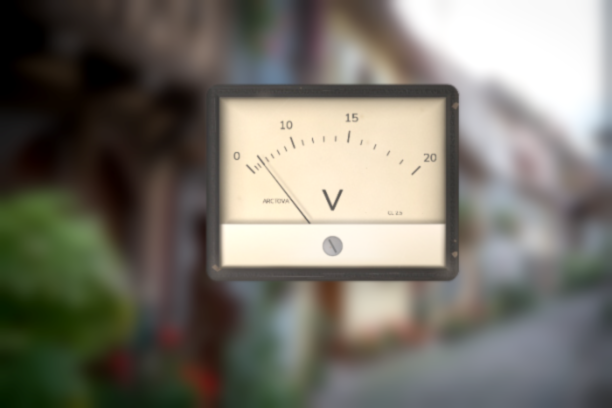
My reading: 5,V
